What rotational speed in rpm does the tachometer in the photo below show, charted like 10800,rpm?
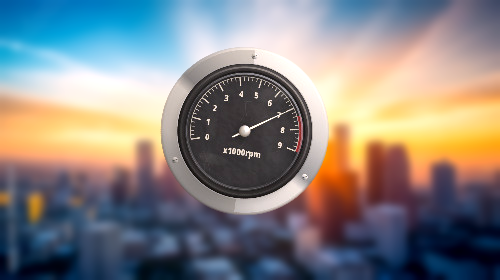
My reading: 7000,rpm
